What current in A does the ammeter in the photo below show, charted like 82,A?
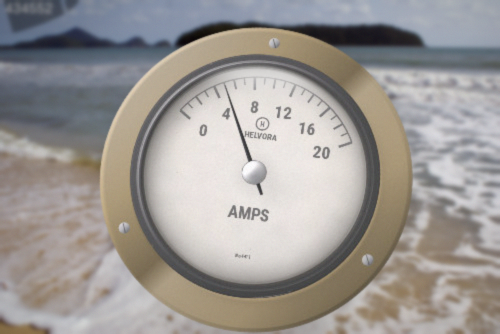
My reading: 5,A
